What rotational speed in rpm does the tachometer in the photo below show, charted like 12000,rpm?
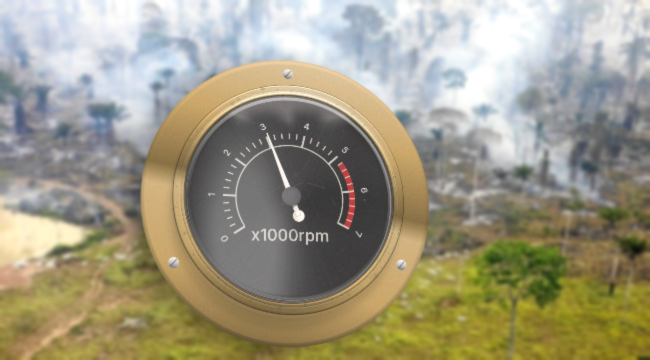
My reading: 3000,rpm
